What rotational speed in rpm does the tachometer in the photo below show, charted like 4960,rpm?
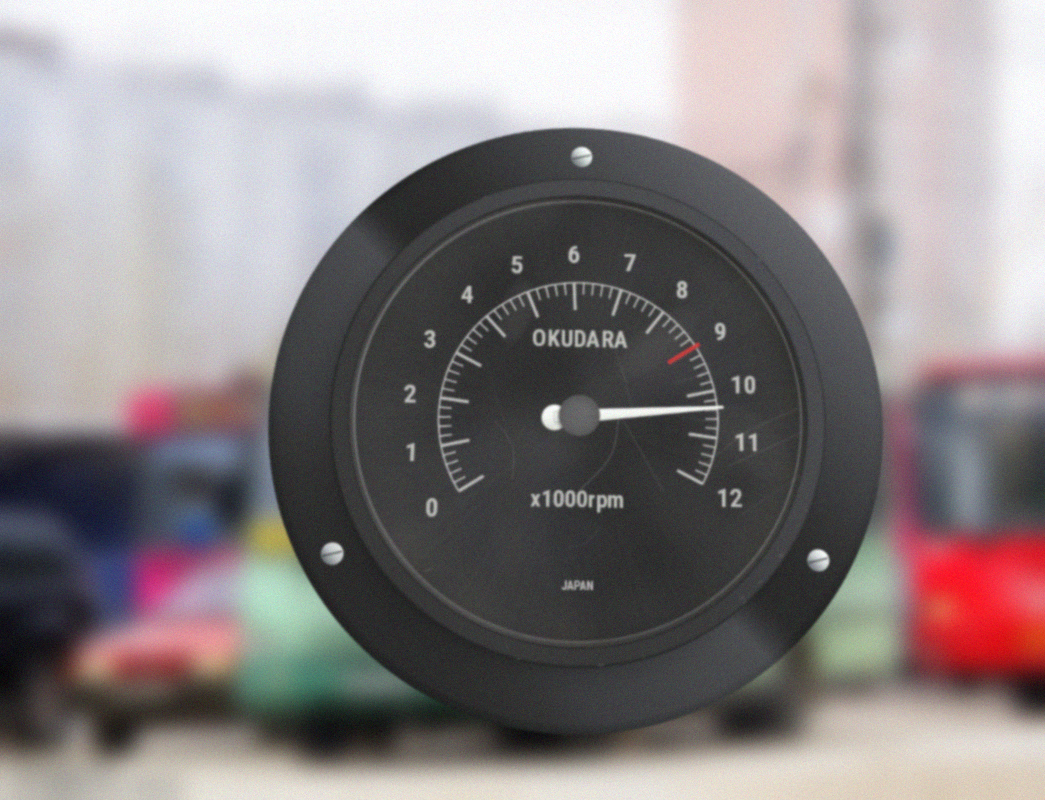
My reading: 10400,rpm
